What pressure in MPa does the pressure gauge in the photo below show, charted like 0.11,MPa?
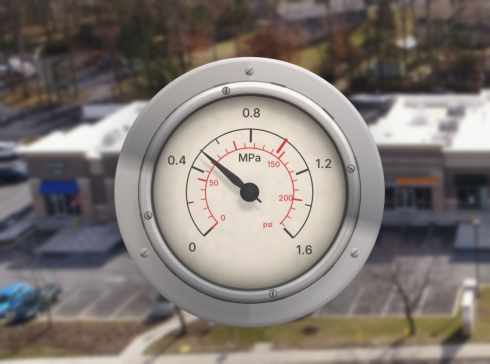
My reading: 0.5,MPa
